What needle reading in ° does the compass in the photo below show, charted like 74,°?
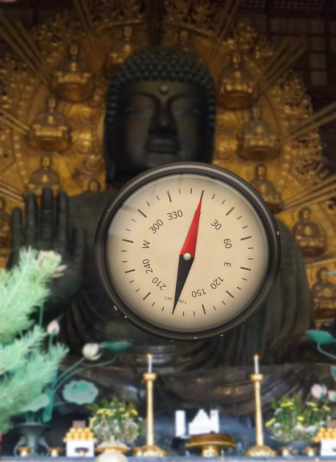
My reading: 0,°
